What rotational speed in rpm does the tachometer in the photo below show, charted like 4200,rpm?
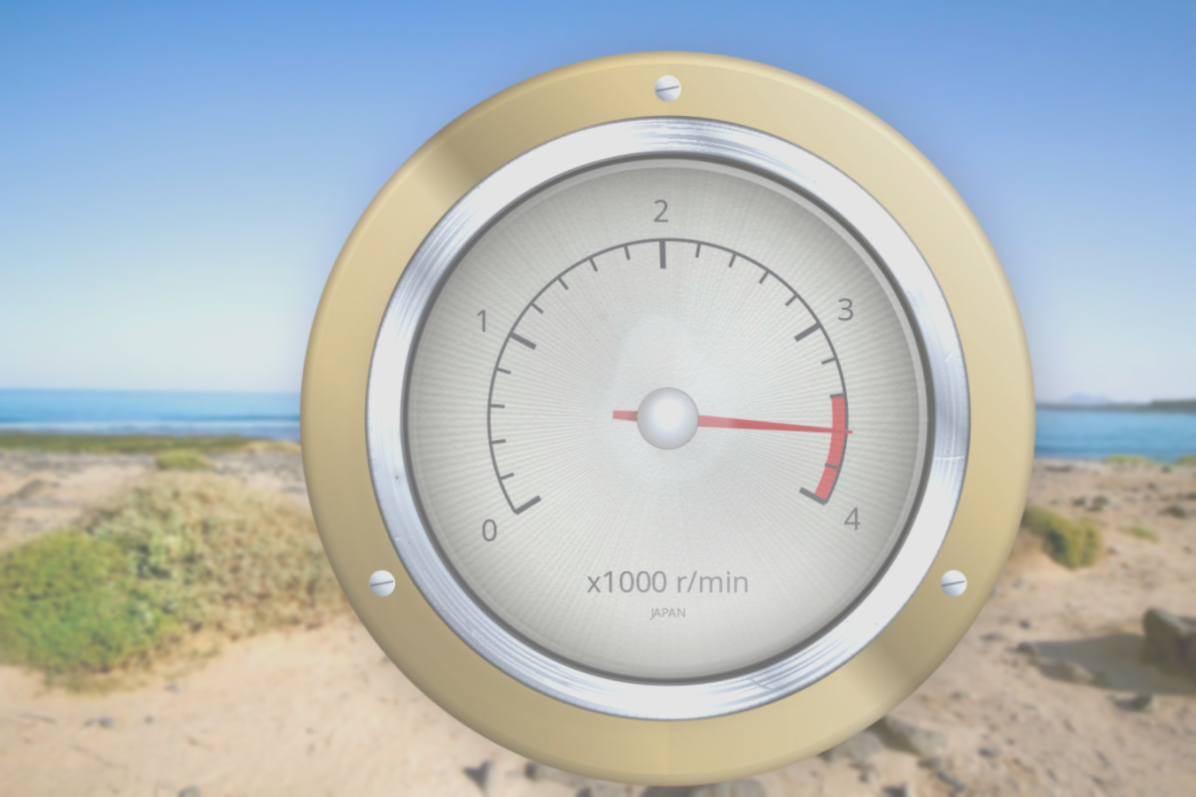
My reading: 3600,rpm
